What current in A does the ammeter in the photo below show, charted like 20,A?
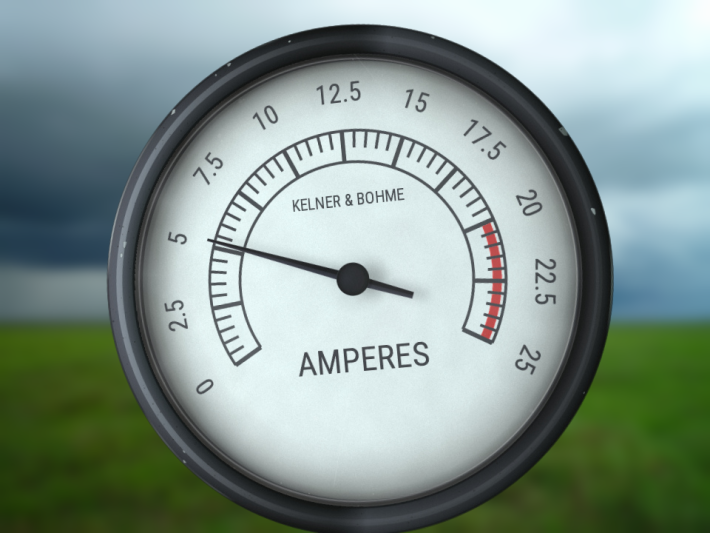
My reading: 5.25,A
